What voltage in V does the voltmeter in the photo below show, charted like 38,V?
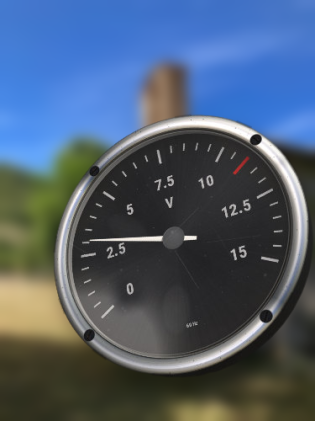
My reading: 3,V
